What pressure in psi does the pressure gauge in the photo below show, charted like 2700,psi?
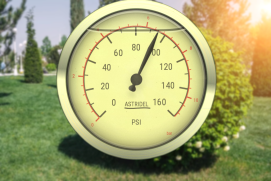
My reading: 95,psi
